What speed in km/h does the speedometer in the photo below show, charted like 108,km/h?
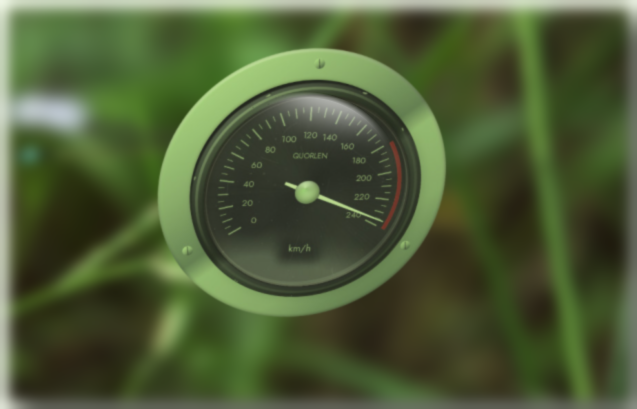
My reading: 235,km/h
